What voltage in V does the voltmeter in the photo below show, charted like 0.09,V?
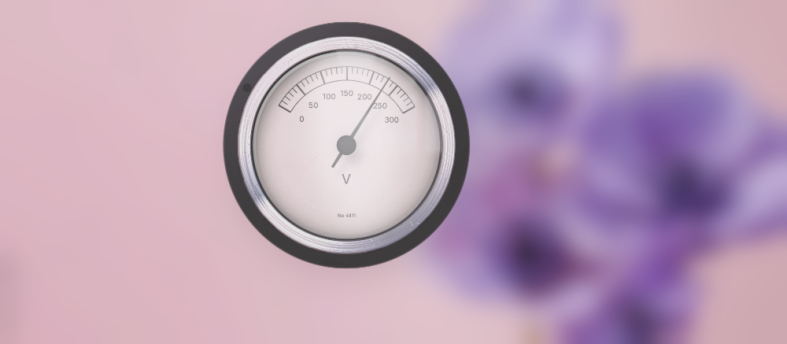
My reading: 230,V
